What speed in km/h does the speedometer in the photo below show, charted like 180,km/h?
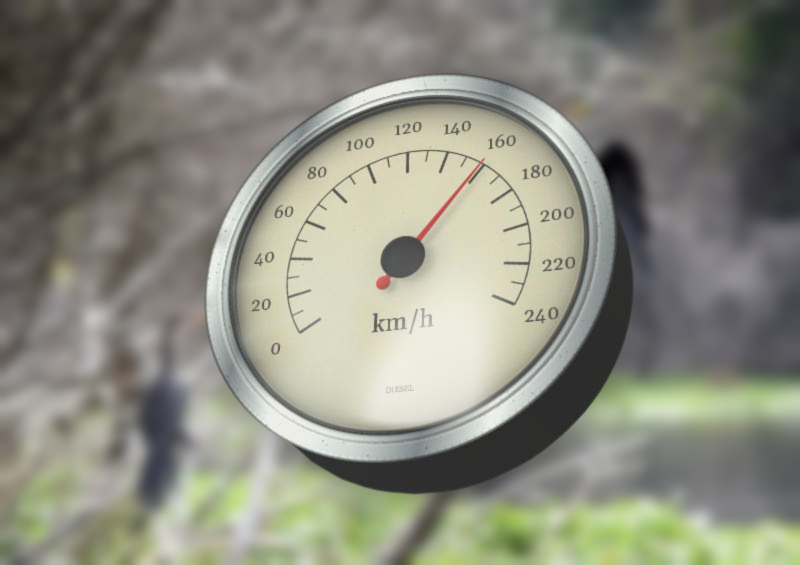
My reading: 160,km/h
